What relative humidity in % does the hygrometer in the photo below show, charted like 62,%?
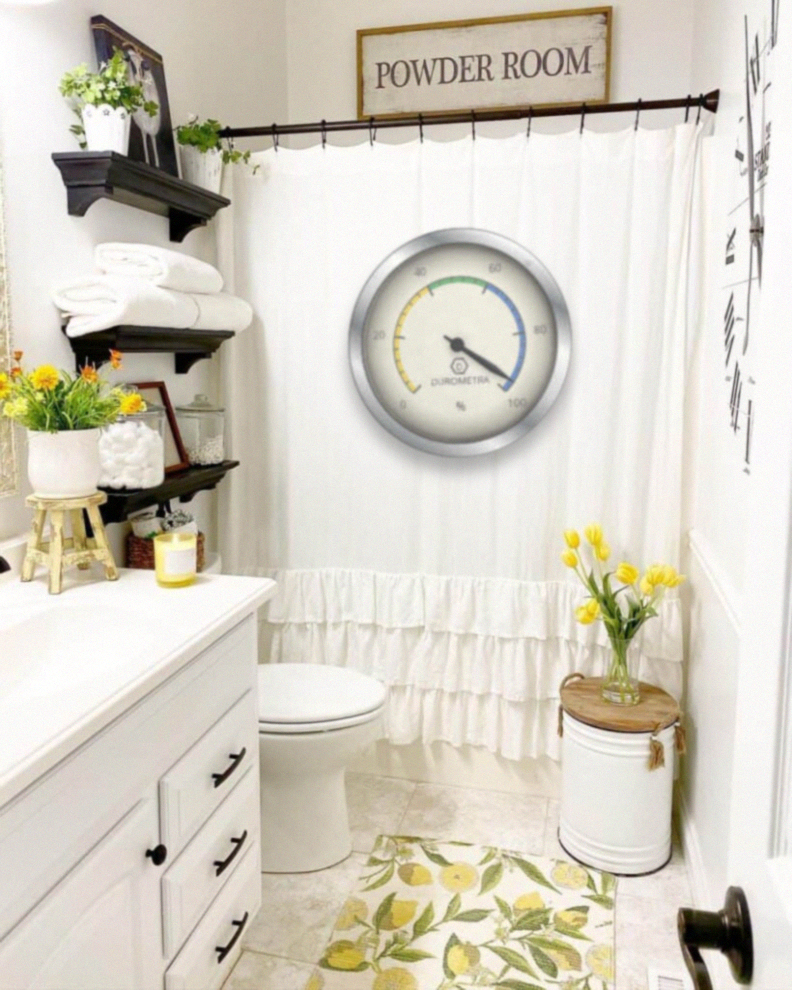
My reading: 96,%
